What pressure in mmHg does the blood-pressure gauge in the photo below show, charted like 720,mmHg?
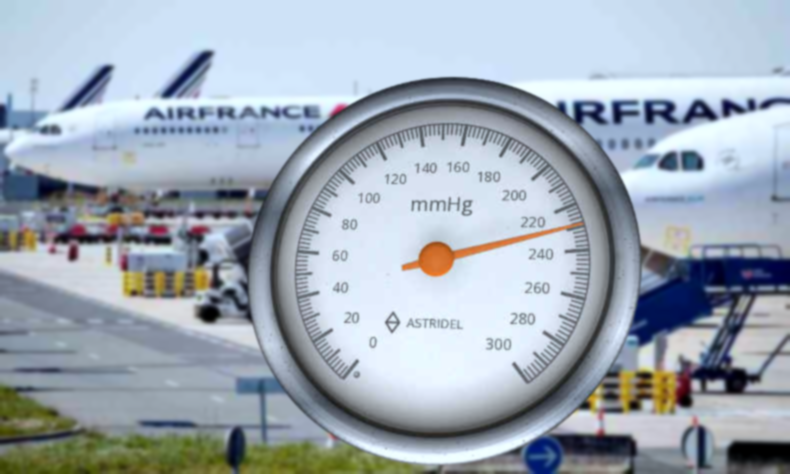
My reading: 230,mmHg
